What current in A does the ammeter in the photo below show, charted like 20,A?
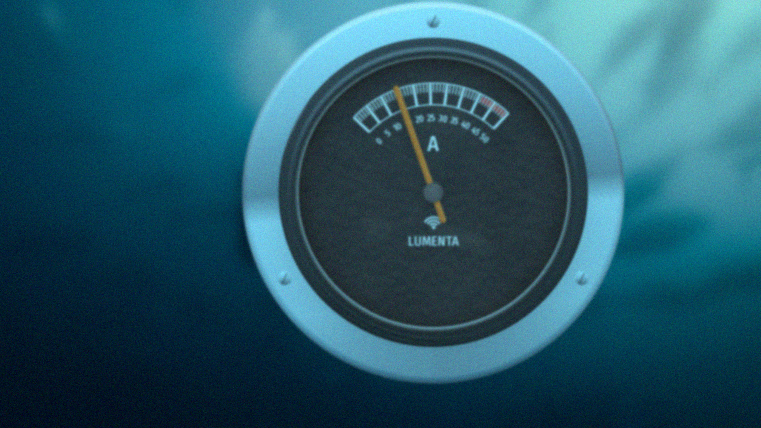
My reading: 15,A
